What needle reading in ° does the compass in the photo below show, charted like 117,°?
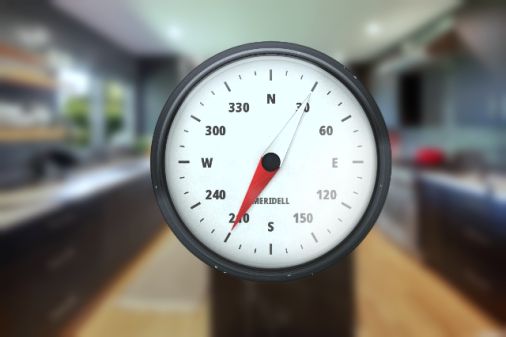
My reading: 210,°
